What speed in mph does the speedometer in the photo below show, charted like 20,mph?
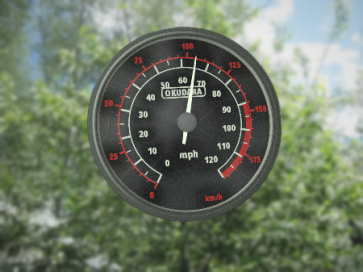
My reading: 65,mph
